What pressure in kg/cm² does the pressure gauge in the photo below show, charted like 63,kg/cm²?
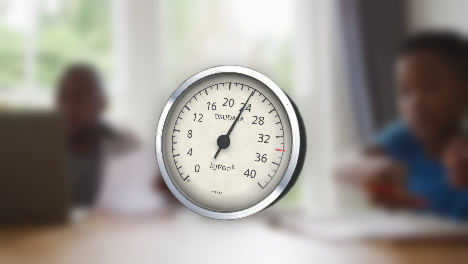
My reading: 24,kg/cm²
